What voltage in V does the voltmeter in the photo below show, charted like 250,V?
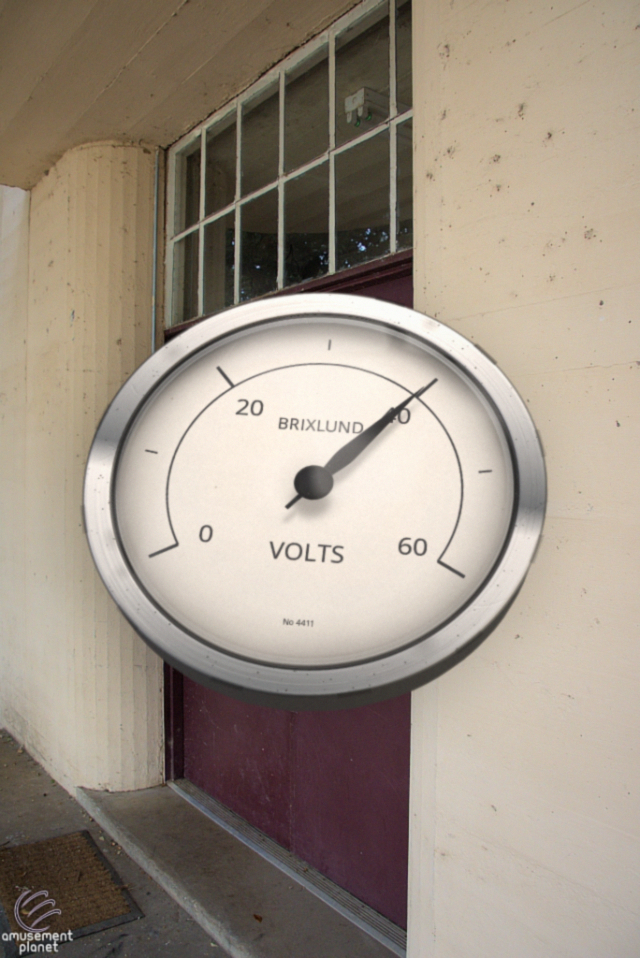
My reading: 40,V
